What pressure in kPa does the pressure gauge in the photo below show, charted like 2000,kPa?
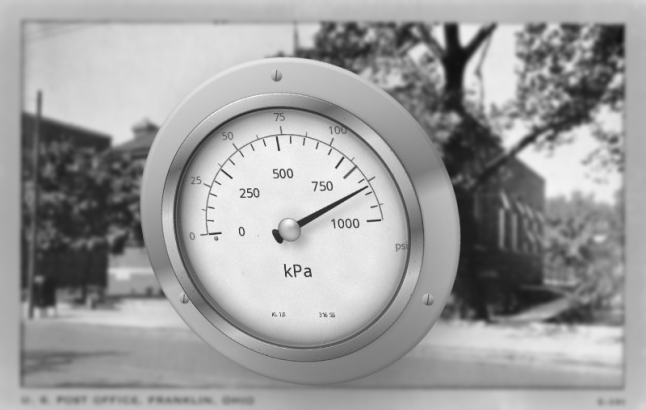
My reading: 875,kPa
